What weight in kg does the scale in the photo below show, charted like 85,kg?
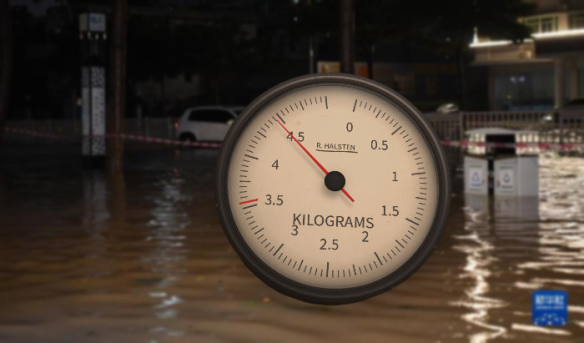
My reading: 4.45,kg
